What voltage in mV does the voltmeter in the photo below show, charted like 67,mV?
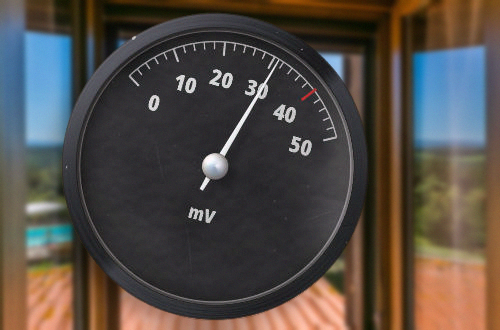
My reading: 31,mV
